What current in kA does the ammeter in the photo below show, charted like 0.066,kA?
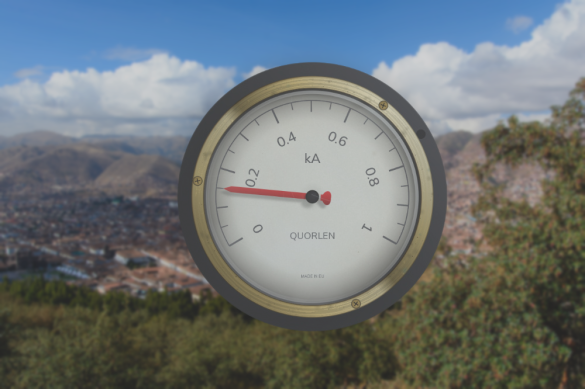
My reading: 0.15,kA
